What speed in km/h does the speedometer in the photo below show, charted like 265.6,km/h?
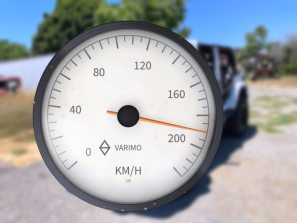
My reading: 190,km/h
